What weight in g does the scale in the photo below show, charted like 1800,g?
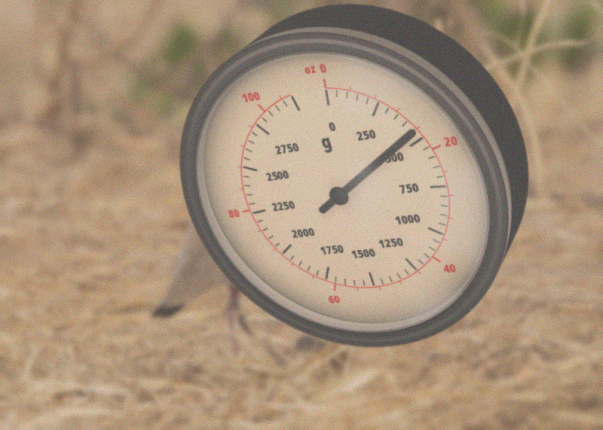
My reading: 450,g
